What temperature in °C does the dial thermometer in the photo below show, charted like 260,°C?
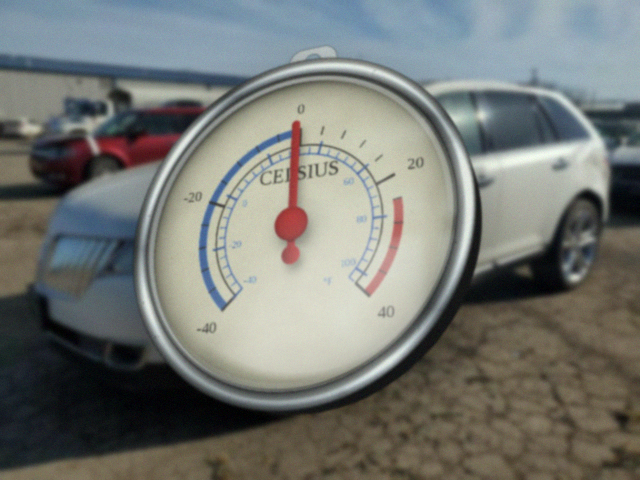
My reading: 0,°C
